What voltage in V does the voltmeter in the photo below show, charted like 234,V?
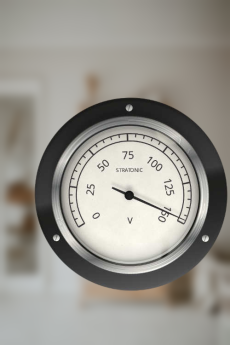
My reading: 147.5,V
